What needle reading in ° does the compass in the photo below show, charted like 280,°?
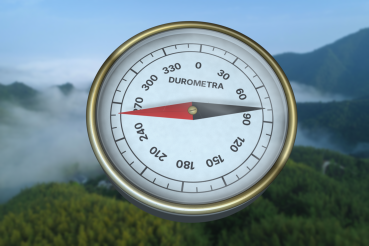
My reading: 260,°
